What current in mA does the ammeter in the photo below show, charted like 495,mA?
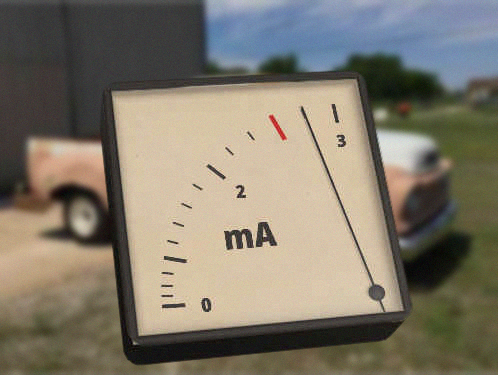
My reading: 2.8,mA
